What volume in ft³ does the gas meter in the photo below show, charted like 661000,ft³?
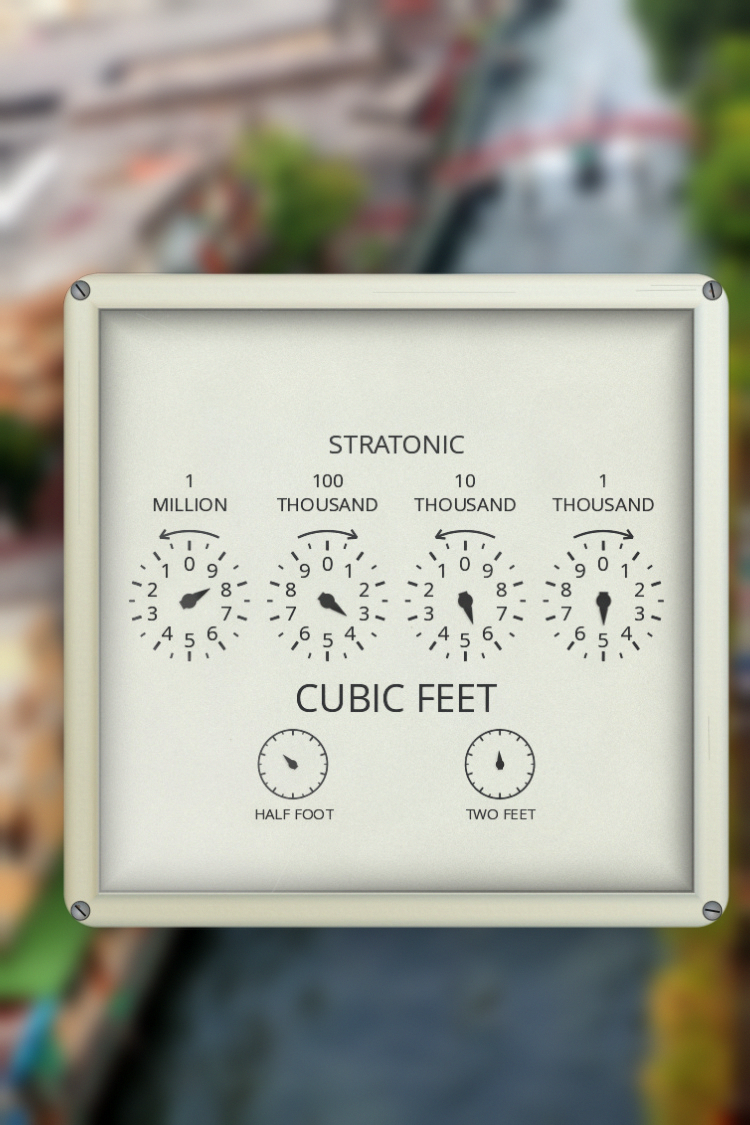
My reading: 835500,ft³
